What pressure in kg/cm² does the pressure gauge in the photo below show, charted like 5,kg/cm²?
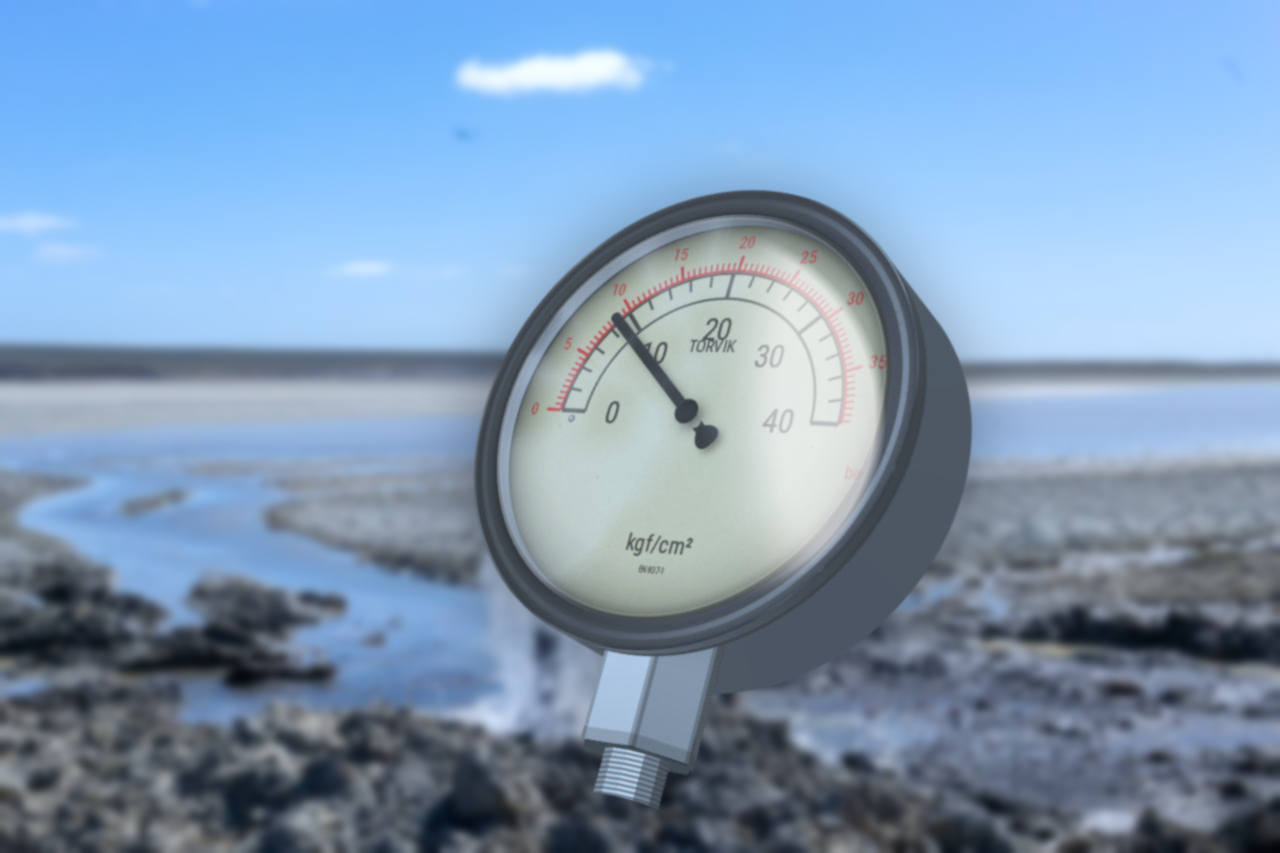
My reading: 9,kg/cm²
